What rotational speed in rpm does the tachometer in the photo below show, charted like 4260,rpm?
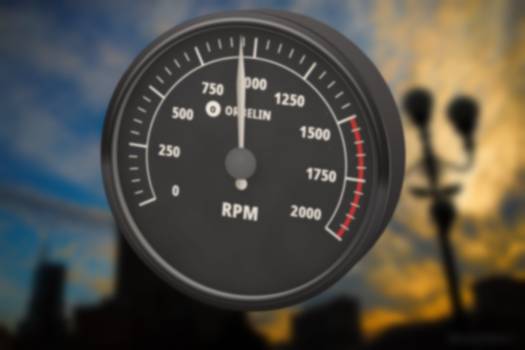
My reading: 950,rpm
